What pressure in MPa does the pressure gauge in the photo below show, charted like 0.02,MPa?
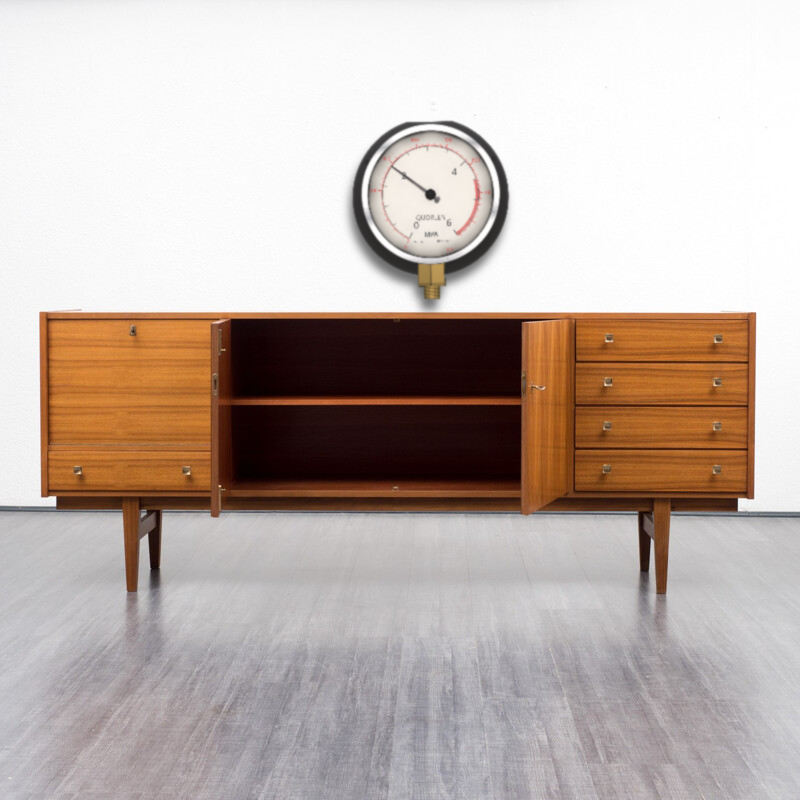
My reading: 2,MPa
